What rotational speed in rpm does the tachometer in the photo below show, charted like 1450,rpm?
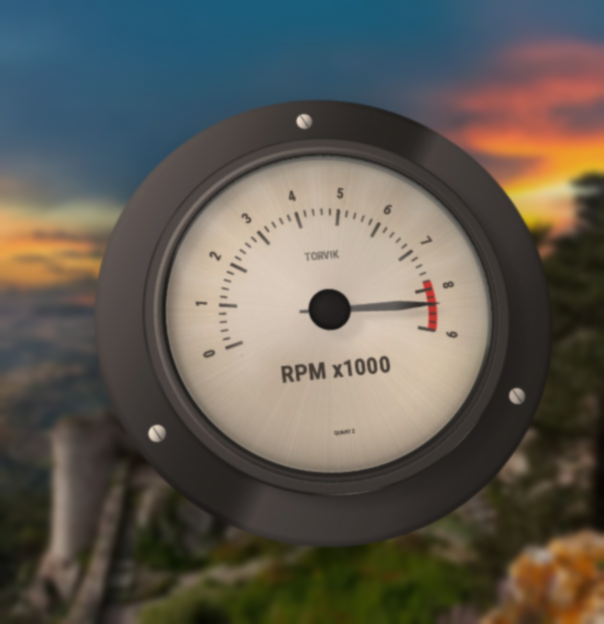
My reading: 8400,rpm
